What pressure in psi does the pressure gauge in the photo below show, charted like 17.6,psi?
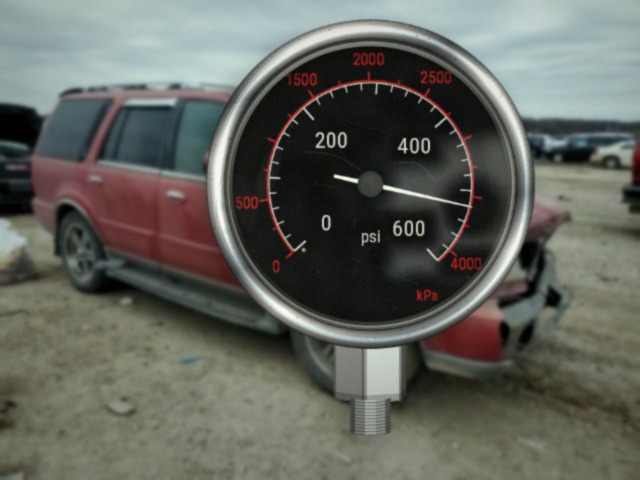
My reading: 520,psi
